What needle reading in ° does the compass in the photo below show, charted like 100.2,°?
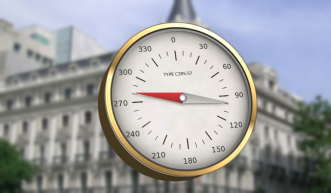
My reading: 280,°
